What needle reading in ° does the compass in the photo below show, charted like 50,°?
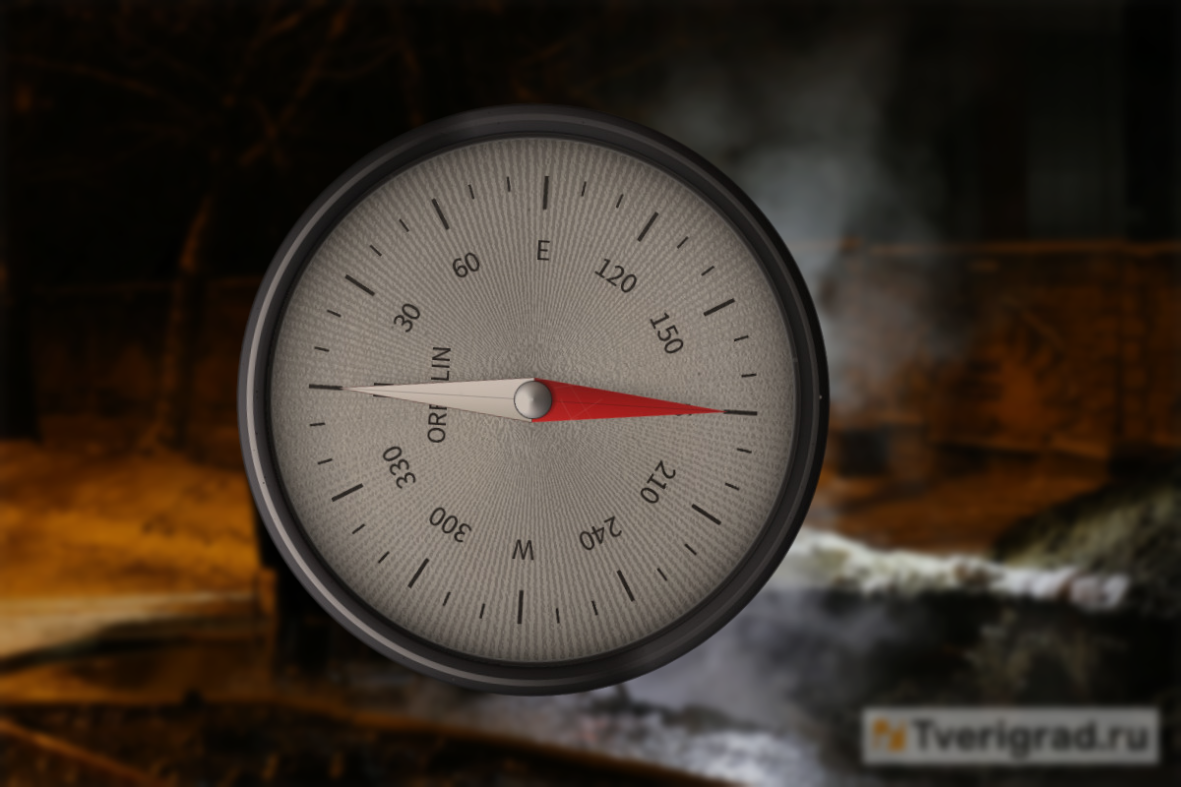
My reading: 180,°
